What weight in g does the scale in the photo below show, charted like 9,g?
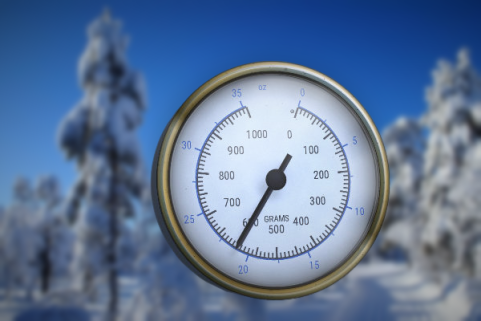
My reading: 600,g
